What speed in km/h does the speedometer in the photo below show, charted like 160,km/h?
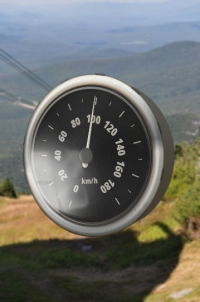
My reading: 100,km/h
